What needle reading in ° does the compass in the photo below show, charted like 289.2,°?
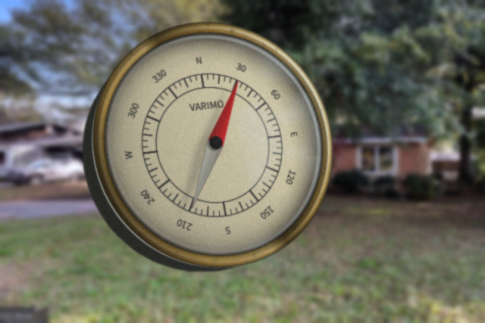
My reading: 30,°
